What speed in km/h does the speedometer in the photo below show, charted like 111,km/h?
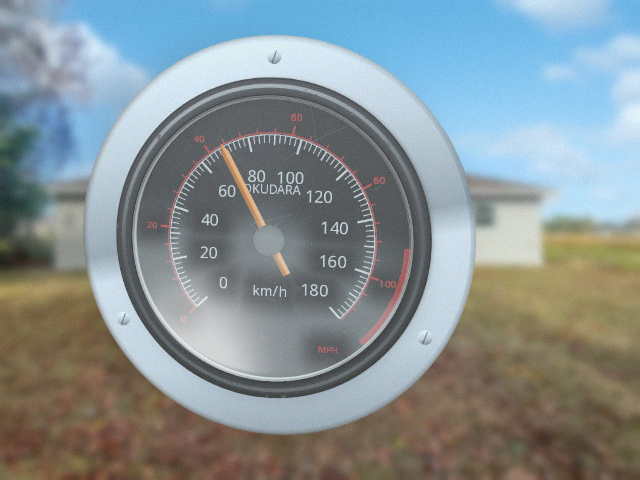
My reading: 70,km/h
